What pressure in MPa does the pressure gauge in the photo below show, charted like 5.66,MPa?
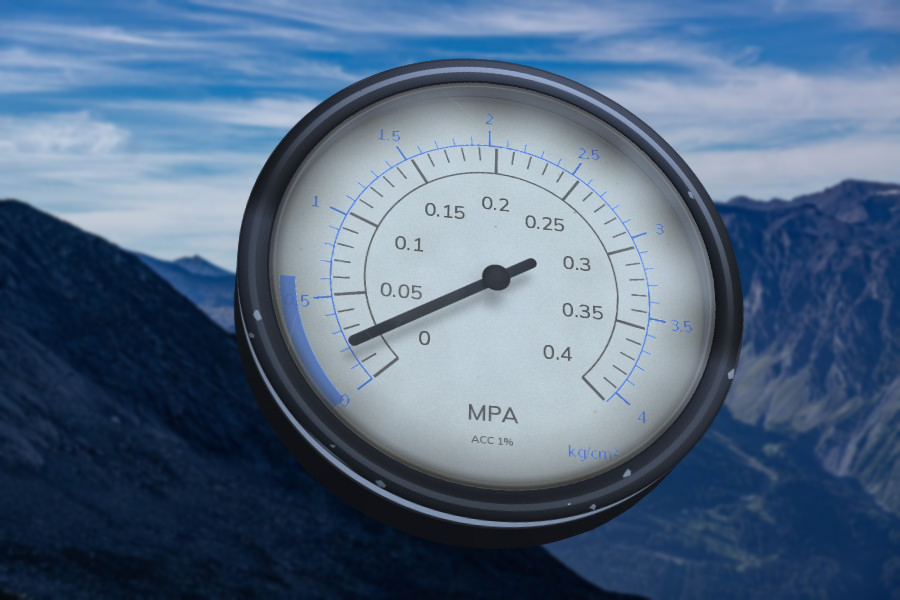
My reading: 0.02,MPa
